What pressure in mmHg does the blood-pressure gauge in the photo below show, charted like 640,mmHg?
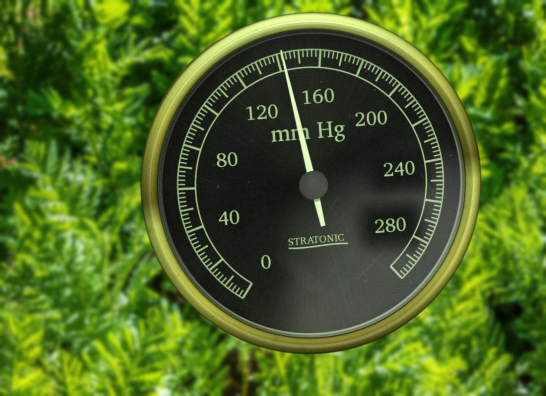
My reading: 142,mmHg
